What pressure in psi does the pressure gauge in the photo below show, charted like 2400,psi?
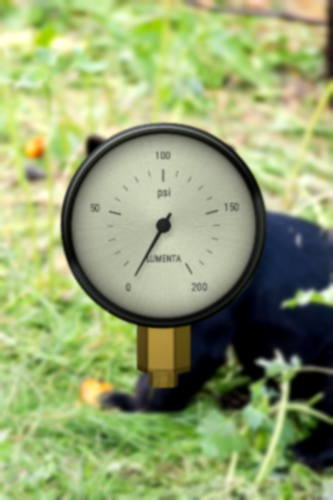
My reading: 0,psi
